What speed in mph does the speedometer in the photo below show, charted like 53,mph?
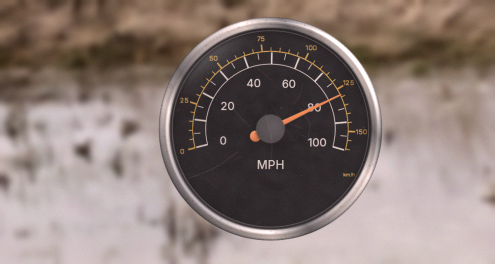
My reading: 80,mph
